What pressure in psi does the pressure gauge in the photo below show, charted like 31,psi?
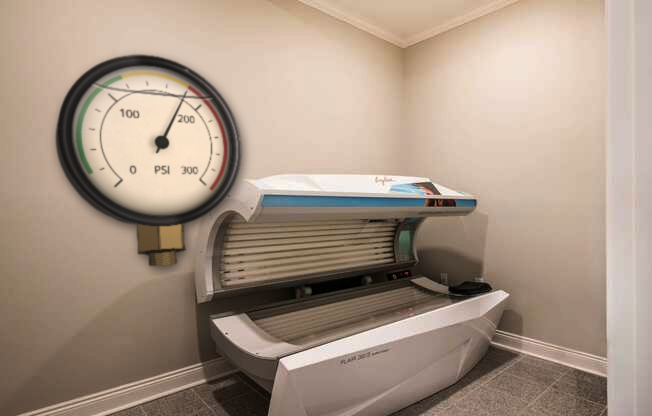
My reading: 180,psi
